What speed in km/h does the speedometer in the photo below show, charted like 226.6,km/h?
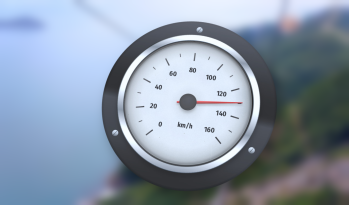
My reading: 130,km/h
